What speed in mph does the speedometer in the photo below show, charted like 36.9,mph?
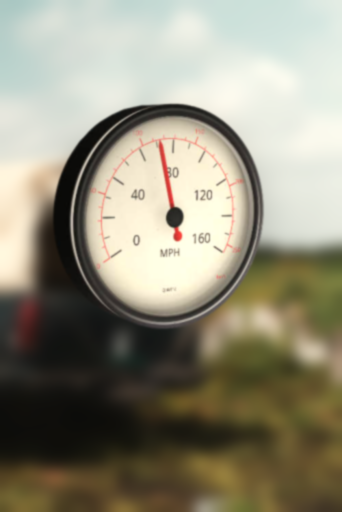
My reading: 70,mph
